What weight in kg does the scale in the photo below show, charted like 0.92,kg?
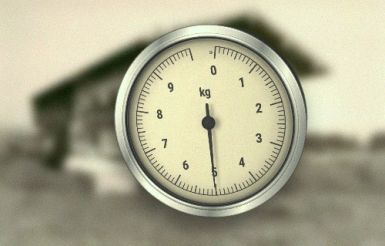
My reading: 5,kg
